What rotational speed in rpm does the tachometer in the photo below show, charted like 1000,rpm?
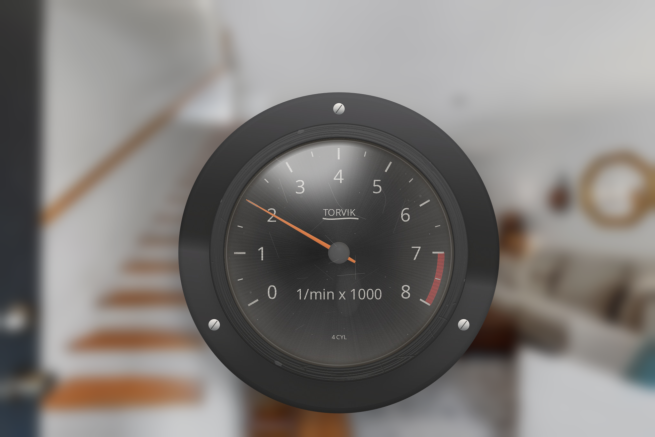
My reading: 2000,rpm
